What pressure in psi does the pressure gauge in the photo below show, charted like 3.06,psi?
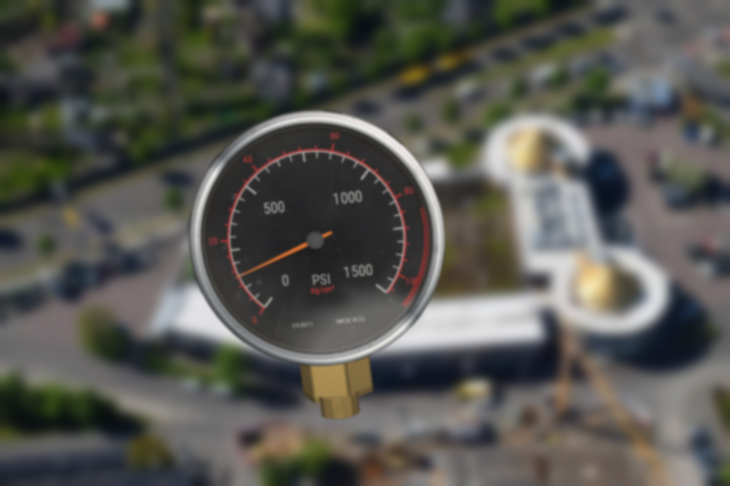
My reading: 150,psi
